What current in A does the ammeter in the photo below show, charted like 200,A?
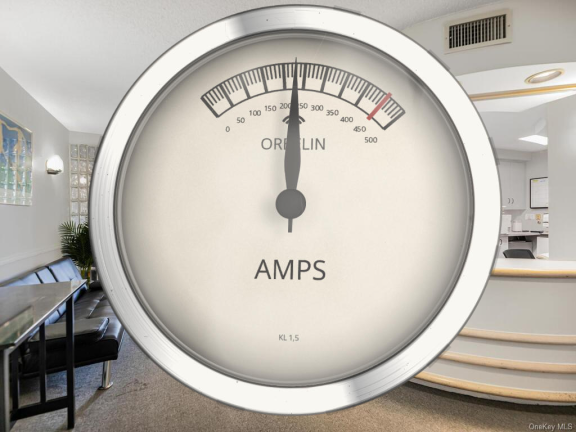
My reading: 230,A
